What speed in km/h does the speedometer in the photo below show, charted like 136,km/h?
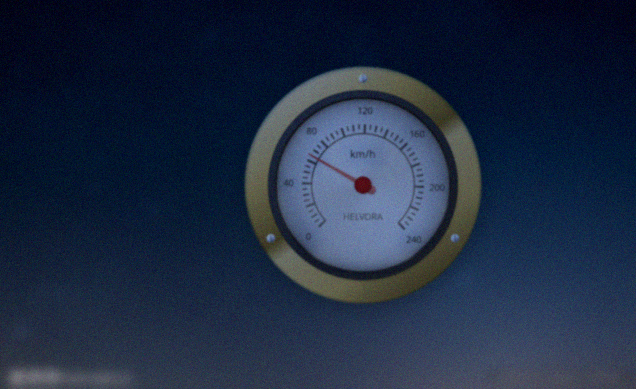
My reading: 65,km/h
